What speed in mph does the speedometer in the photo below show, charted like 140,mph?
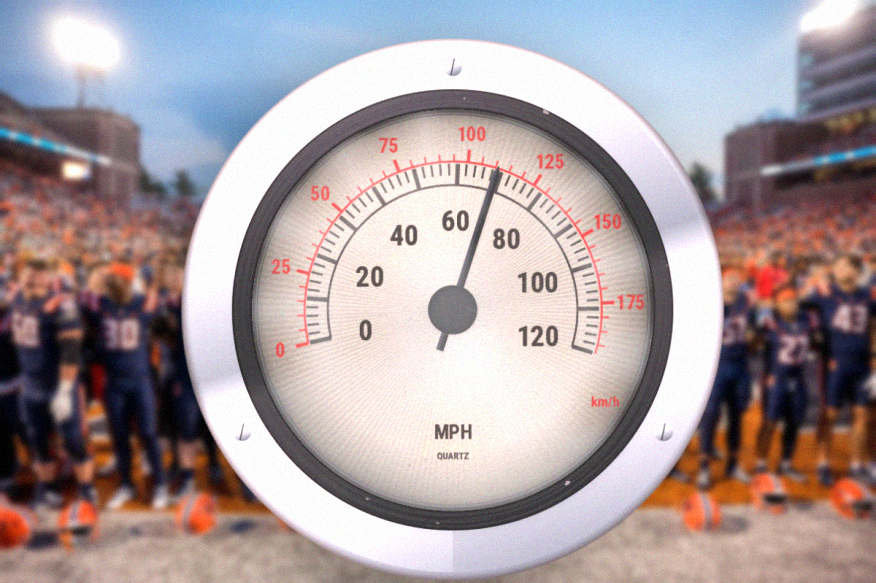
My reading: 69,mph
